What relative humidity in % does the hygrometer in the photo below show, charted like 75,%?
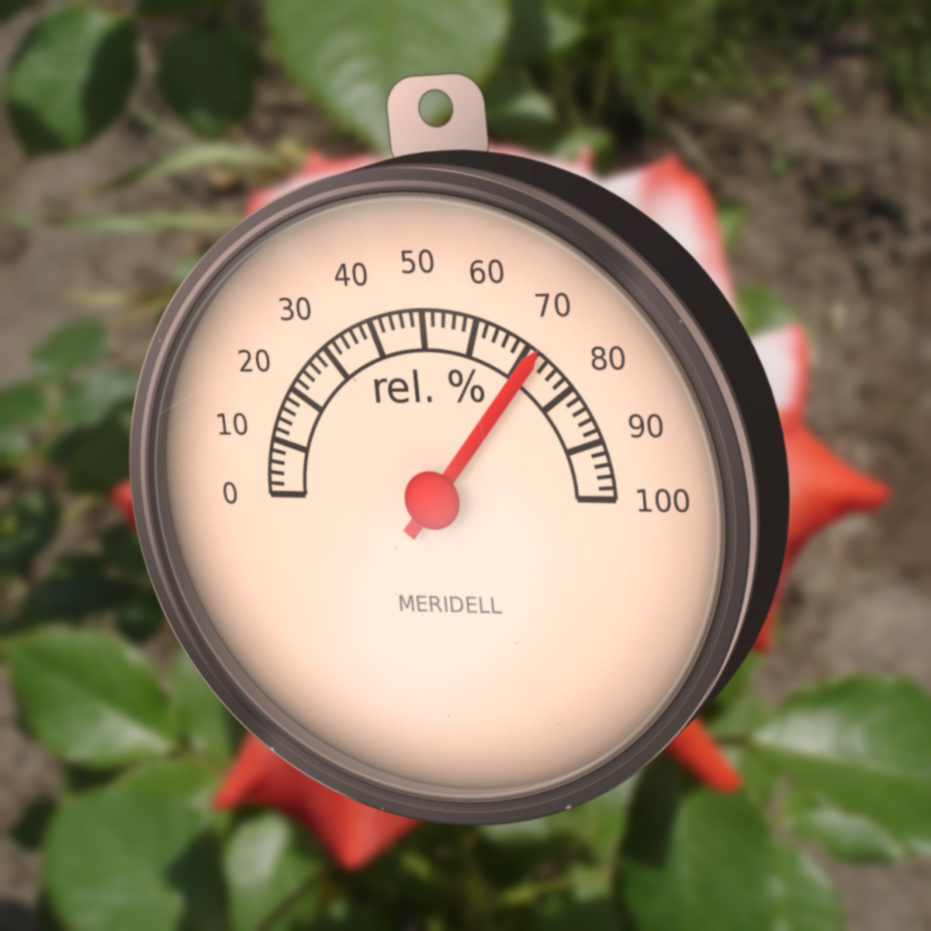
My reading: 72,%
